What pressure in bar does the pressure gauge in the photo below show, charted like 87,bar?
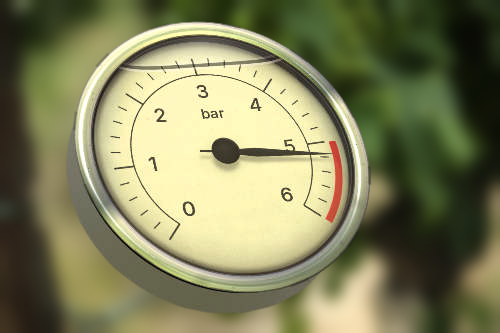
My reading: 5.2,bar
